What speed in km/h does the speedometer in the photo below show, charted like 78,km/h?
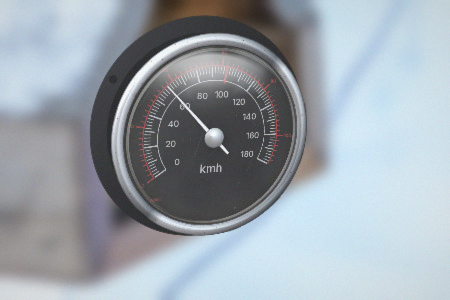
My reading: 60,km/h
